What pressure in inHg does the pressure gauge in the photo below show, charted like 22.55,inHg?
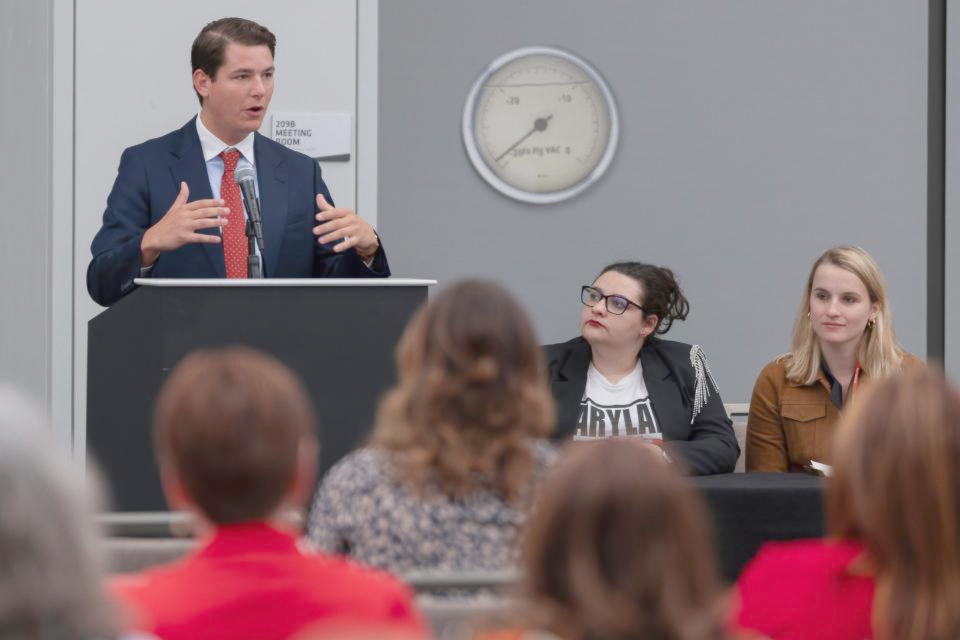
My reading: -29,inHg
